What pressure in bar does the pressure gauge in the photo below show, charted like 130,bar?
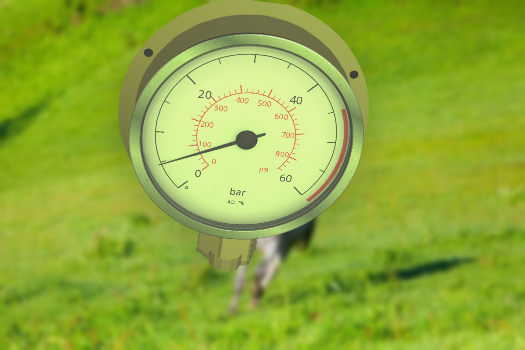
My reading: 5,bar
